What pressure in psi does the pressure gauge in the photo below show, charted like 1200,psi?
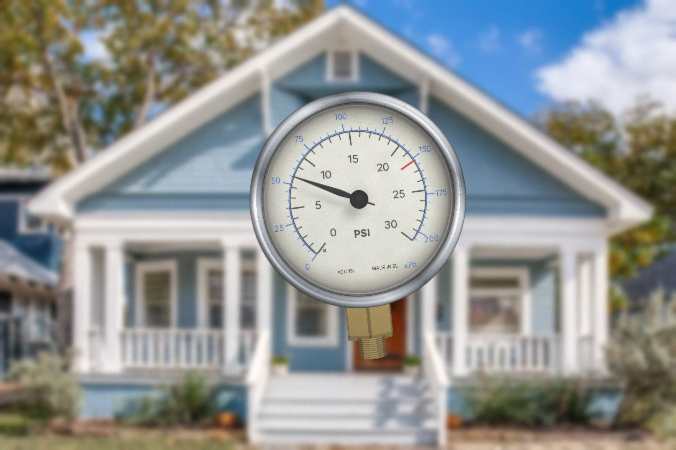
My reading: 8,psi
